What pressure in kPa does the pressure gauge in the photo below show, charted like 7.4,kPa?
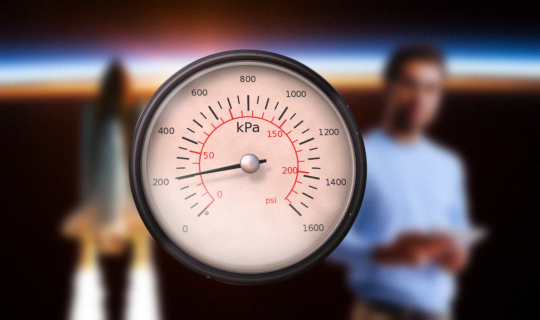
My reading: 200,kPa
